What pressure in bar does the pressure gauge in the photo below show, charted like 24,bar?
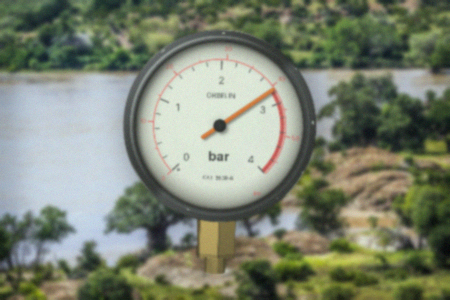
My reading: 2.8,bar
